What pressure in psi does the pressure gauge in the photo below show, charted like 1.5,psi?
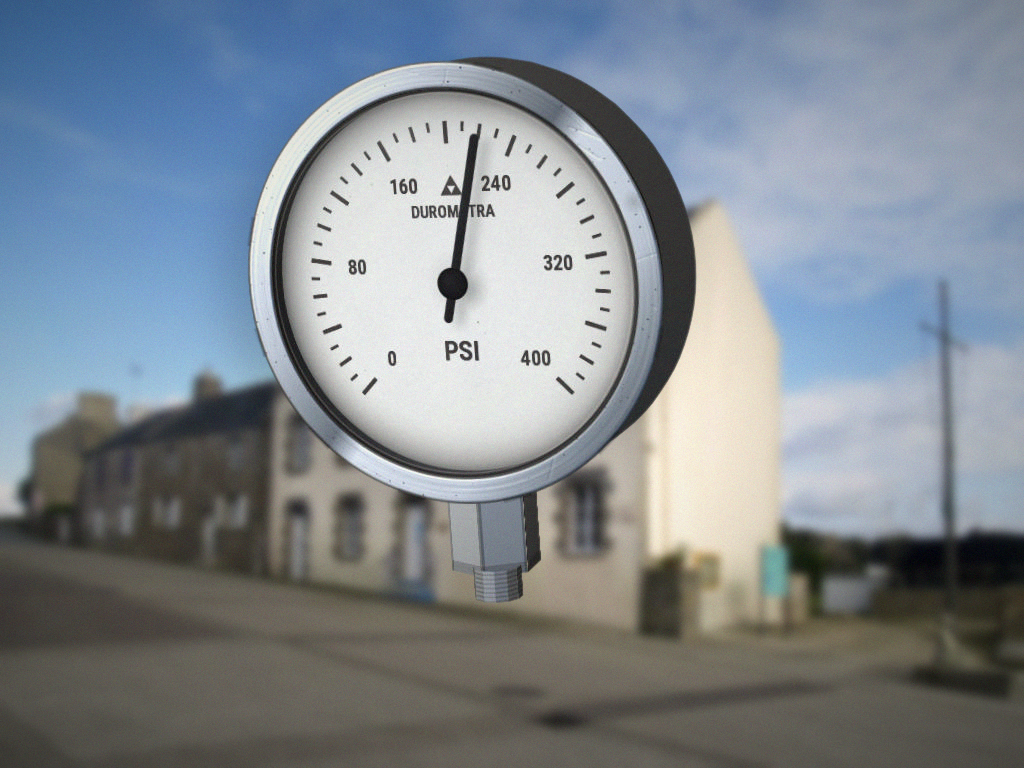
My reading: 220,psi
